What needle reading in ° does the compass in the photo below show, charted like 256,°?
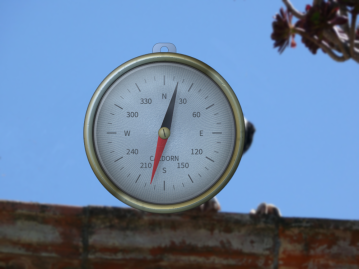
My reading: 195,°
